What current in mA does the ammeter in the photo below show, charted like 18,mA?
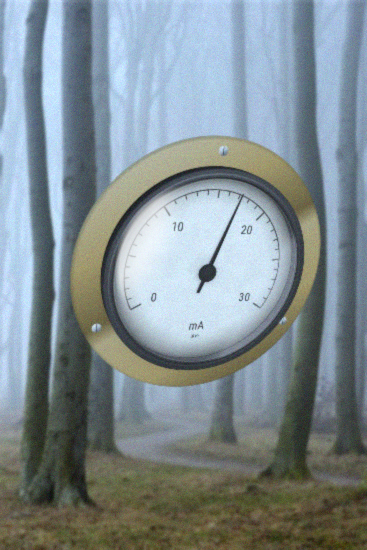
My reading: 17,mA
